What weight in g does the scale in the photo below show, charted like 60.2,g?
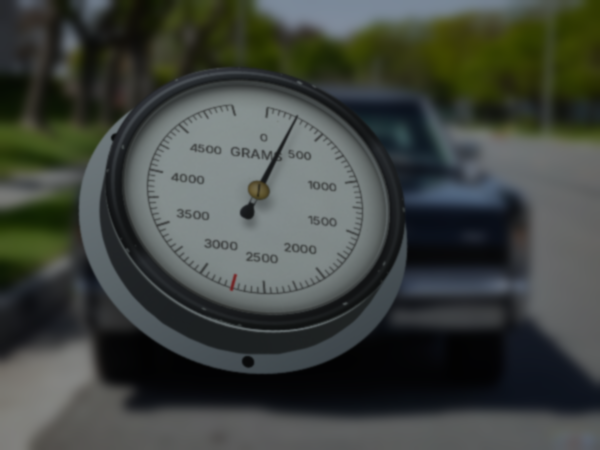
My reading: 250,g
